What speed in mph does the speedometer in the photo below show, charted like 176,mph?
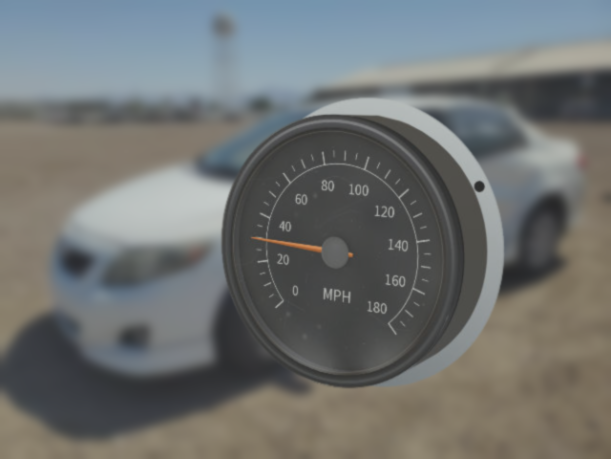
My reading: 30,mph
